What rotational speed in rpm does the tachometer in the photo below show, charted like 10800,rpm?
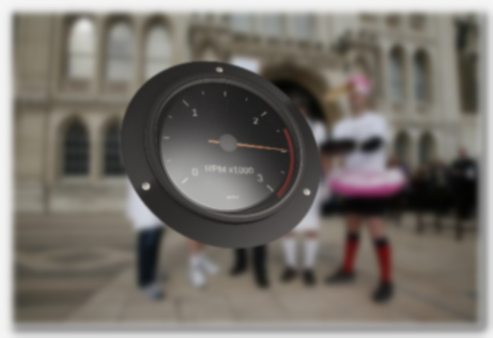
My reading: 2500,rpm
